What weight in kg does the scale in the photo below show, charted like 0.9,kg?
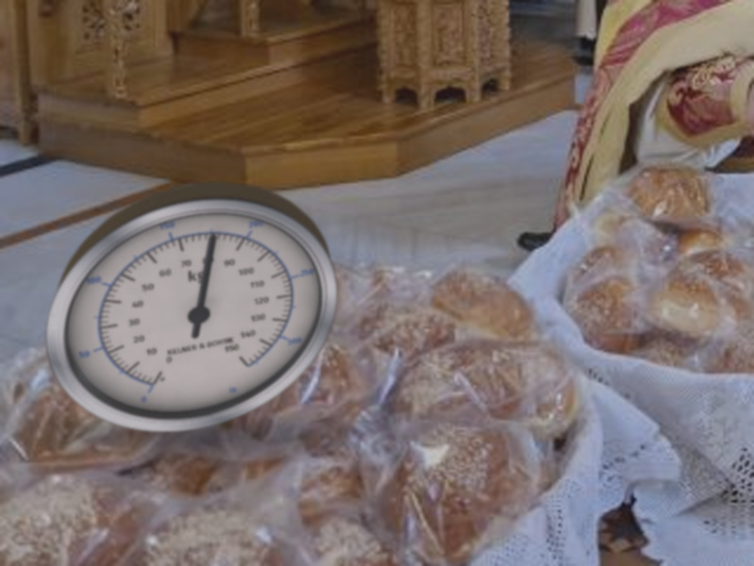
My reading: 80,kg
